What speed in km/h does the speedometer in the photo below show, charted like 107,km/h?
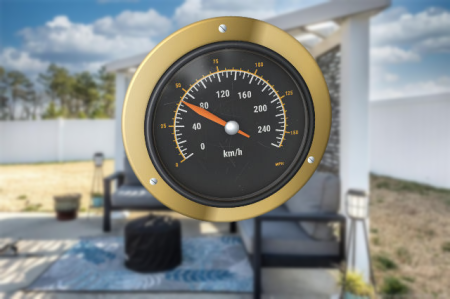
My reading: 70,km/h
